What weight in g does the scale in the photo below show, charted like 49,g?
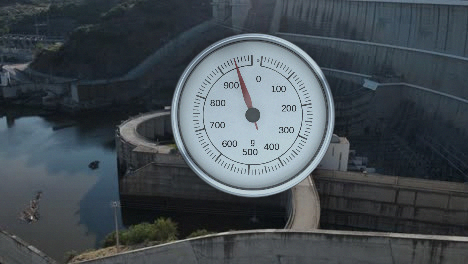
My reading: 950,g
